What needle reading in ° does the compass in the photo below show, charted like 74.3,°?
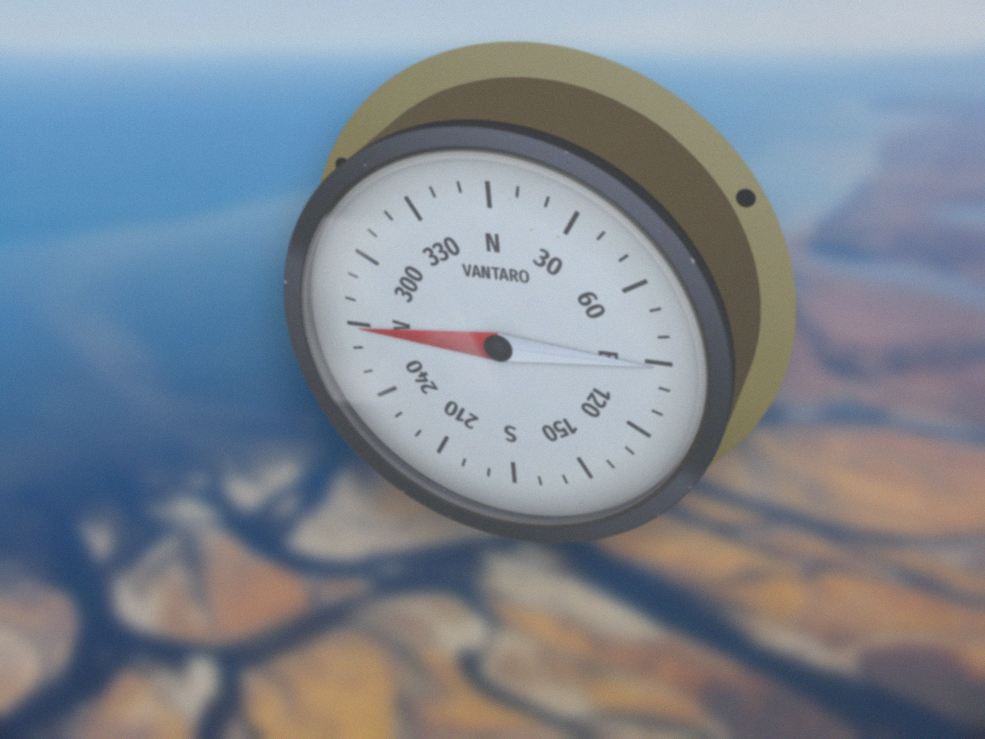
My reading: 270,°
